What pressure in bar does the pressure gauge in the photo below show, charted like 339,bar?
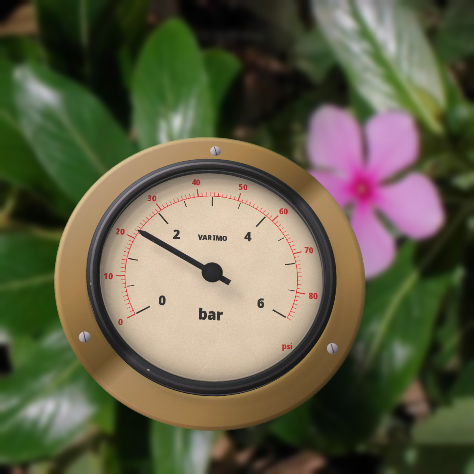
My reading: 1.5,bar
